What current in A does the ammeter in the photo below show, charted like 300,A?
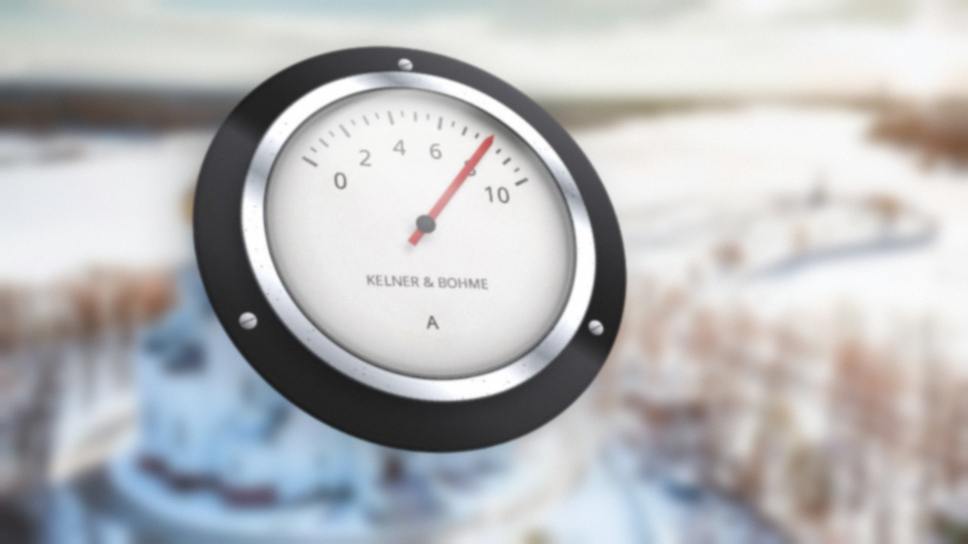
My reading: 8,A
